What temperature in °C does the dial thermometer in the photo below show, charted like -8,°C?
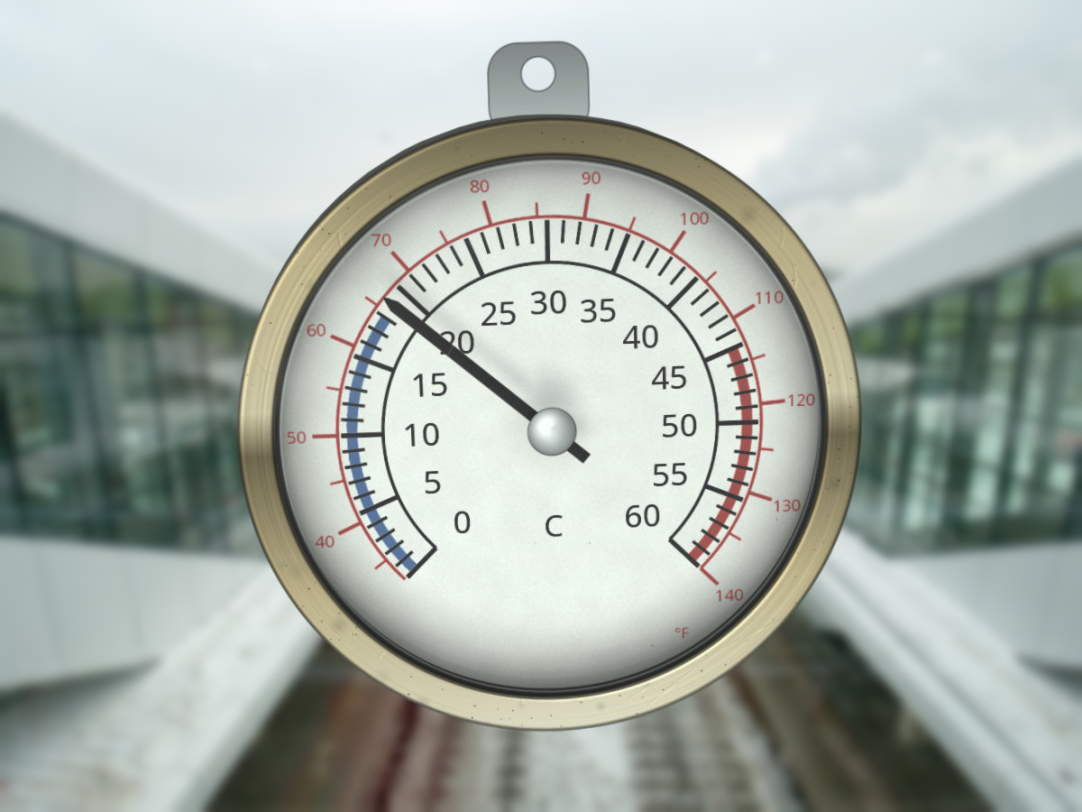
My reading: 19,°C
